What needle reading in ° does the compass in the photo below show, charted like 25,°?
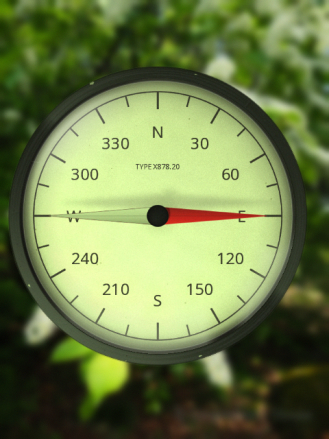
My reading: 90,°
